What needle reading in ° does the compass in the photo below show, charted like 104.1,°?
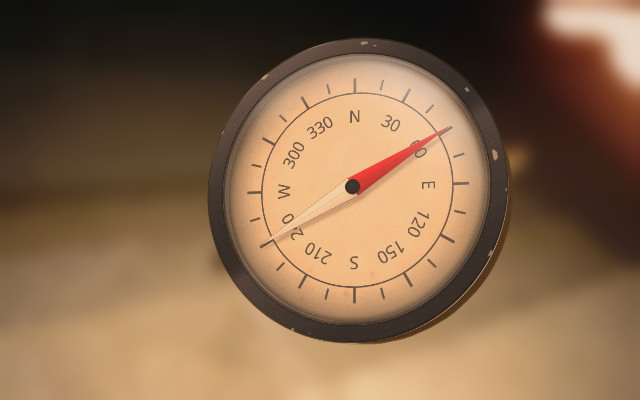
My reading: 60,°
